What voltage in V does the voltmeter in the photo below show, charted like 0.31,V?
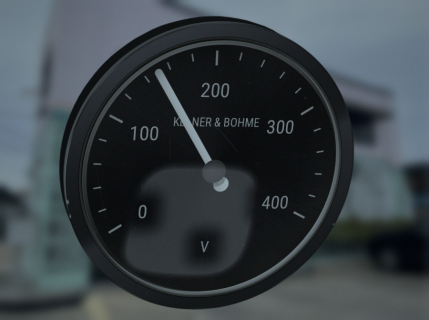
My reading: 150,V
